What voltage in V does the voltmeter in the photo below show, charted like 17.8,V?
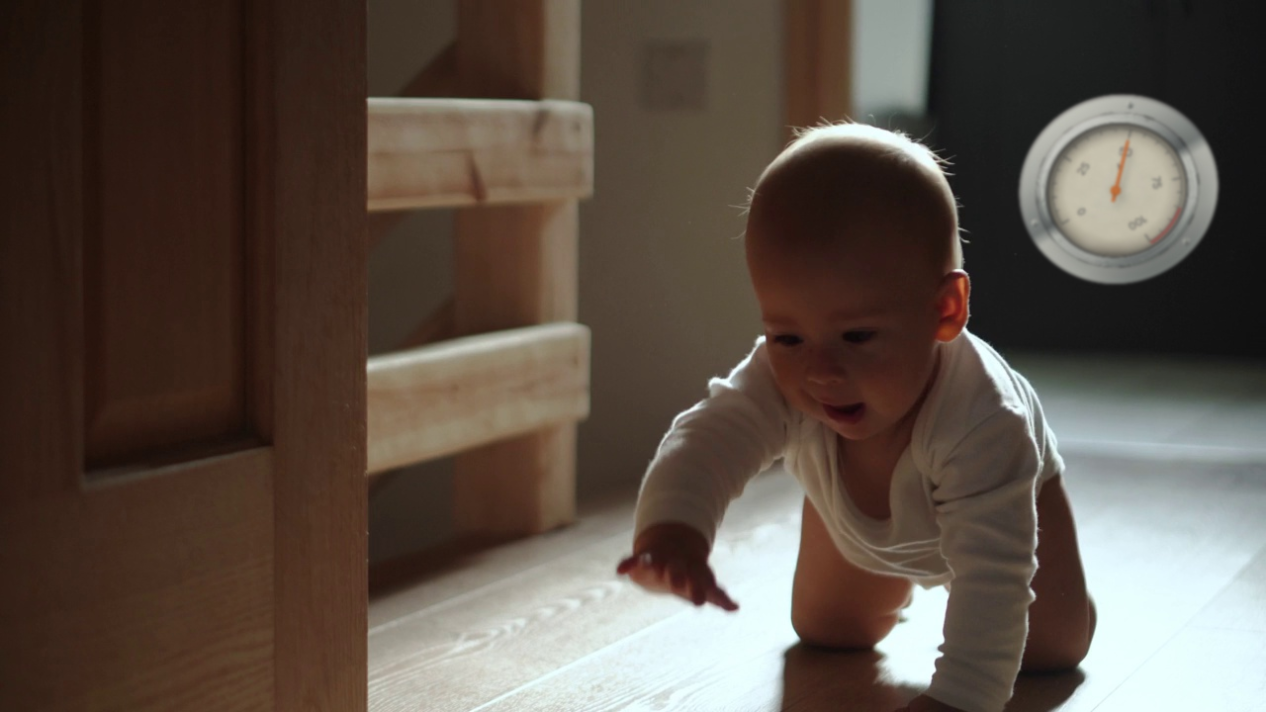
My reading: 50,V
